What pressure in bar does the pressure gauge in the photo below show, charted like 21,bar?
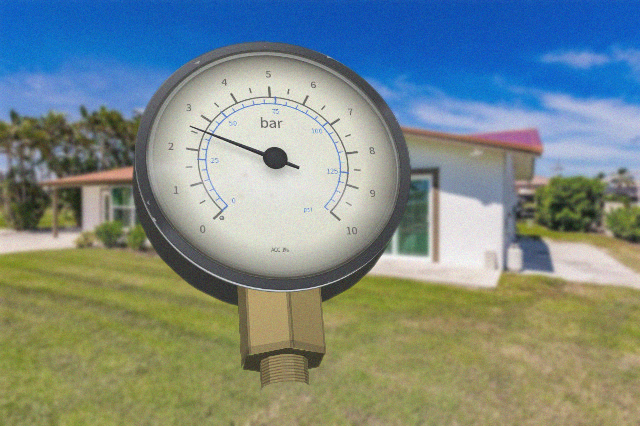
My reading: 2.5,bar
